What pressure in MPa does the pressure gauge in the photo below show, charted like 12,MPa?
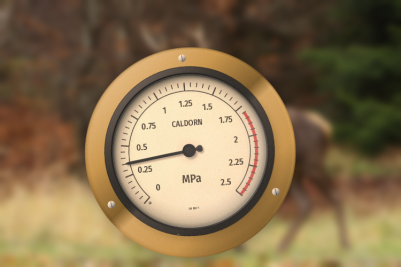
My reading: 0.35,MPa
